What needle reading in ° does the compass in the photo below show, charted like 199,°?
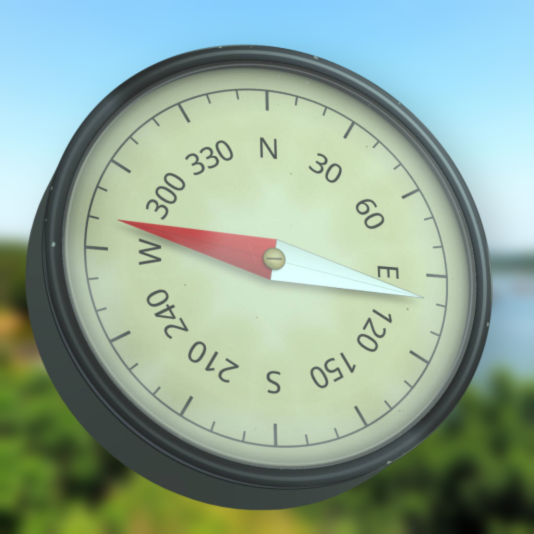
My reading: 280,°
